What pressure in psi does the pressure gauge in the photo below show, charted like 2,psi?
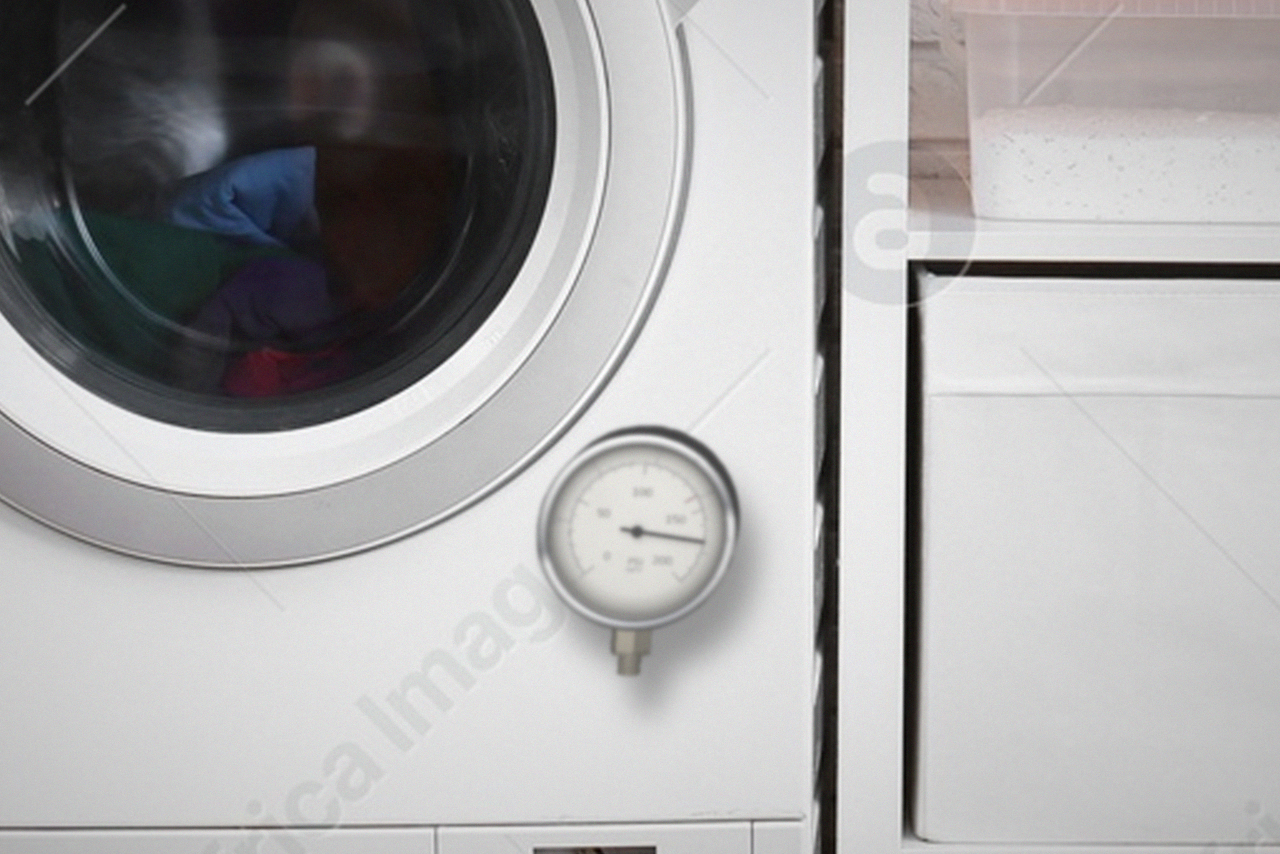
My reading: 170,psi
